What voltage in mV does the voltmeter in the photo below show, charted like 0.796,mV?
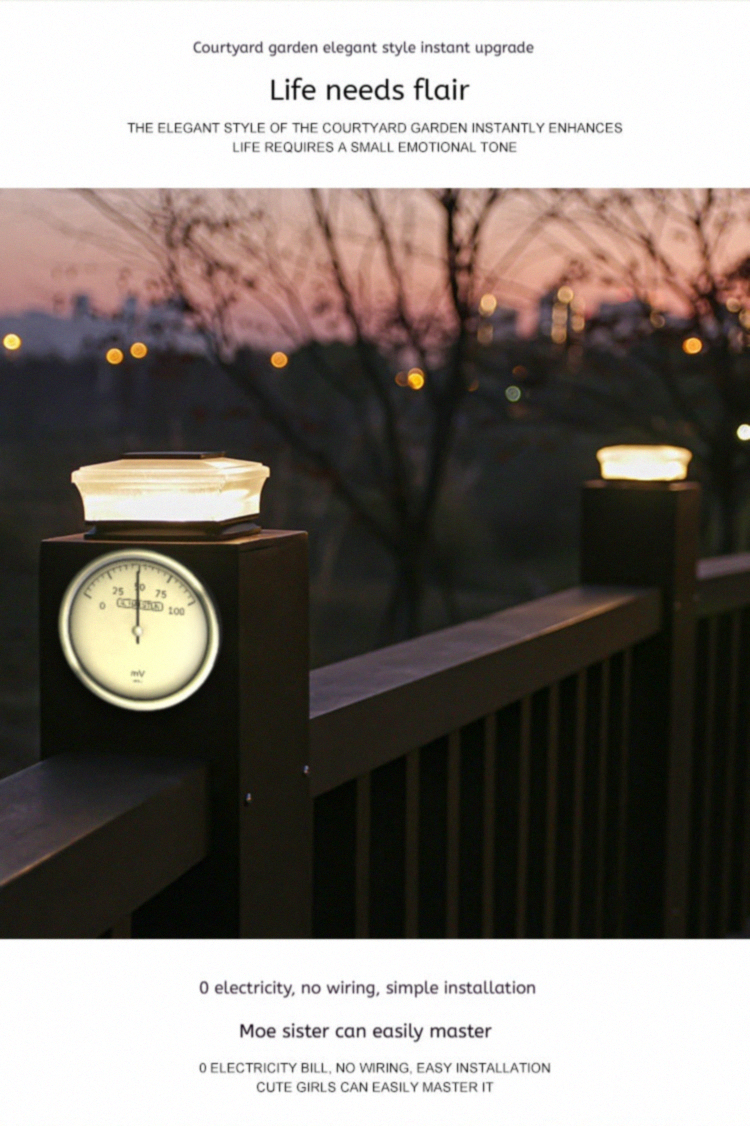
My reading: 50,mV
